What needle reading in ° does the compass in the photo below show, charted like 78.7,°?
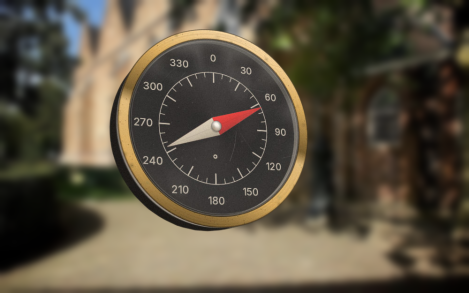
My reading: 65,°
